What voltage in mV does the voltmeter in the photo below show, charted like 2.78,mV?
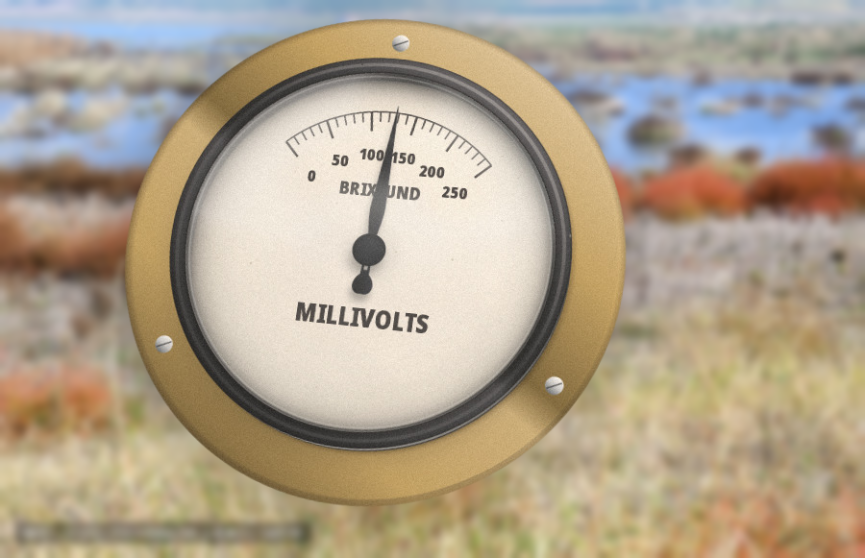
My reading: 130,mV
